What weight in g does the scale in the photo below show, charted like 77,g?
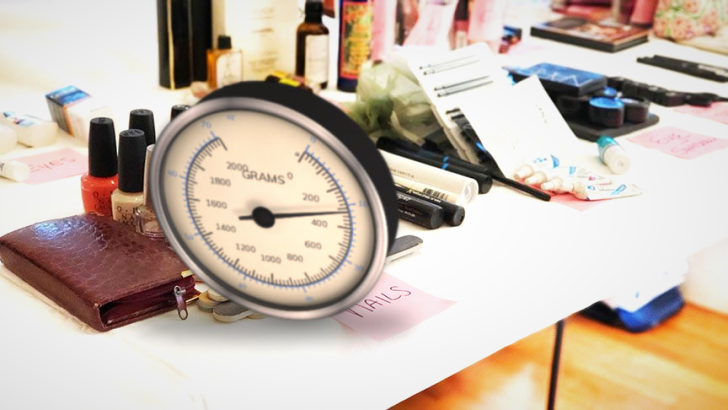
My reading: 300,g
